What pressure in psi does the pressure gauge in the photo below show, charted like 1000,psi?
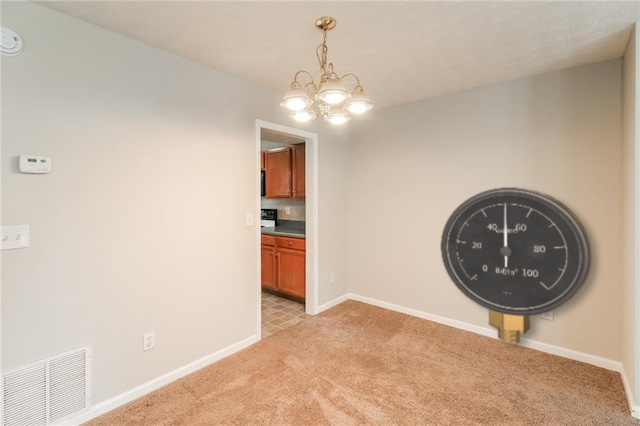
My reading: 50,psi
